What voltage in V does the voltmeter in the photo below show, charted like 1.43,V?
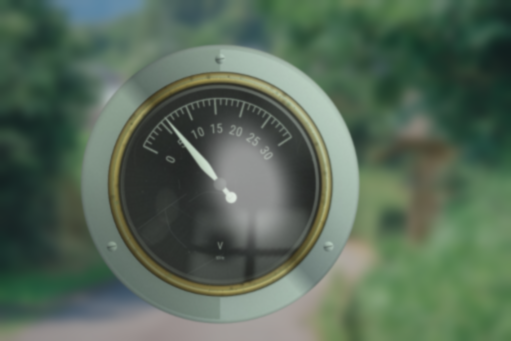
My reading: 6,V
